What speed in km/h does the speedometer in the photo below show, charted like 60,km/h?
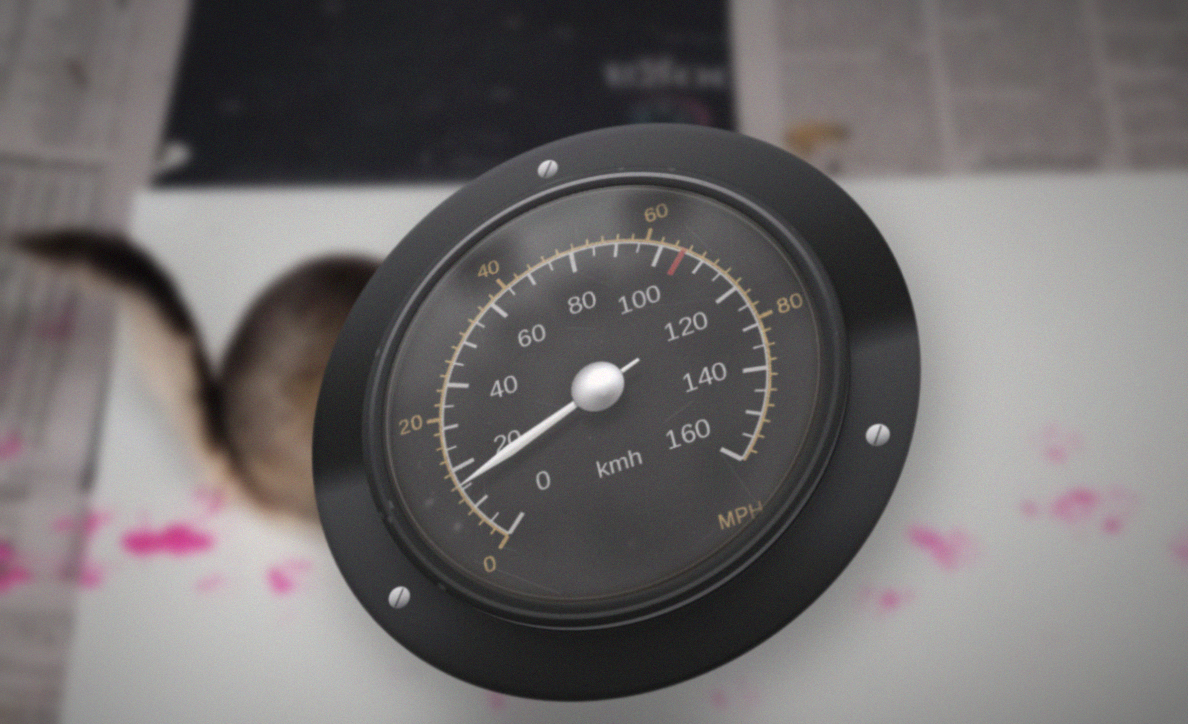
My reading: 15,km/h
